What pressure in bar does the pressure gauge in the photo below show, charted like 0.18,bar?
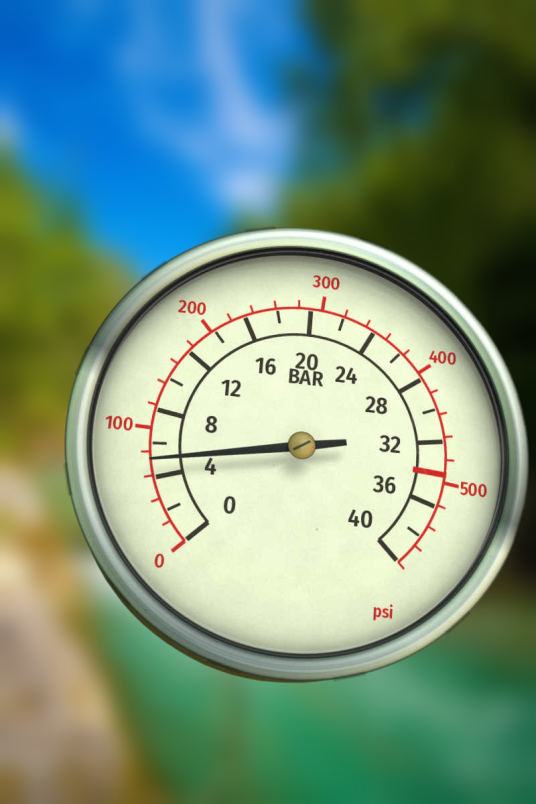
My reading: 5,bar
